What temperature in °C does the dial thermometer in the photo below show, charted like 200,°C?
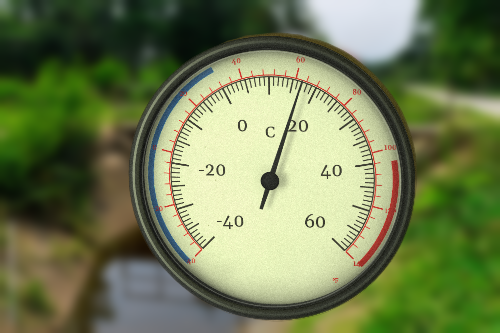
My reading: 17,°C
